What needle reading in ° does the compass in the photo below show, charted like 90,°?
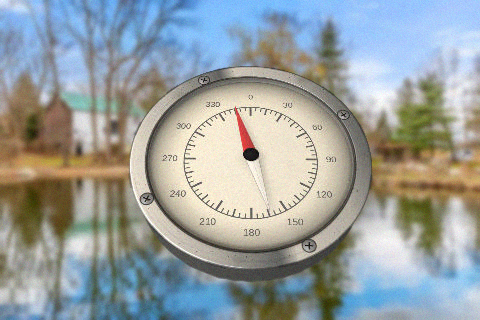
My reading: 345,°
